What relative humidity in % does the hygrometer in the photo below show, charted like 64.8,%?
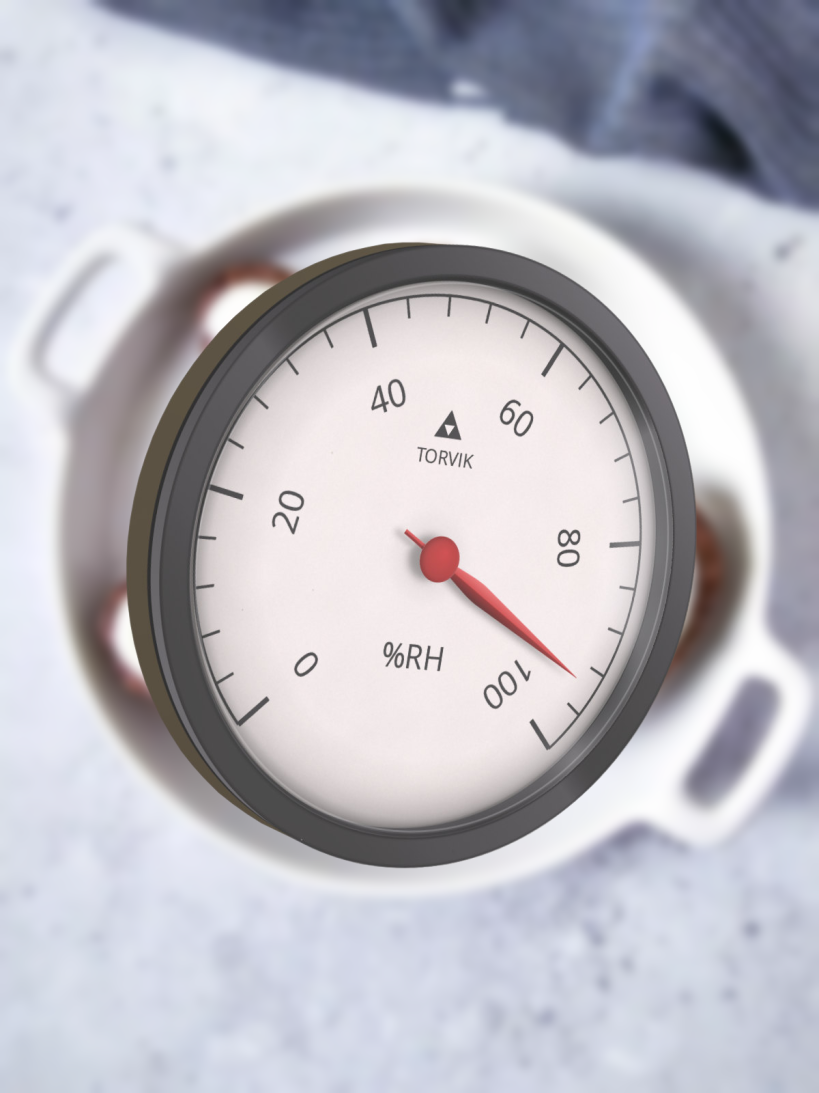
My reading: 94,%
